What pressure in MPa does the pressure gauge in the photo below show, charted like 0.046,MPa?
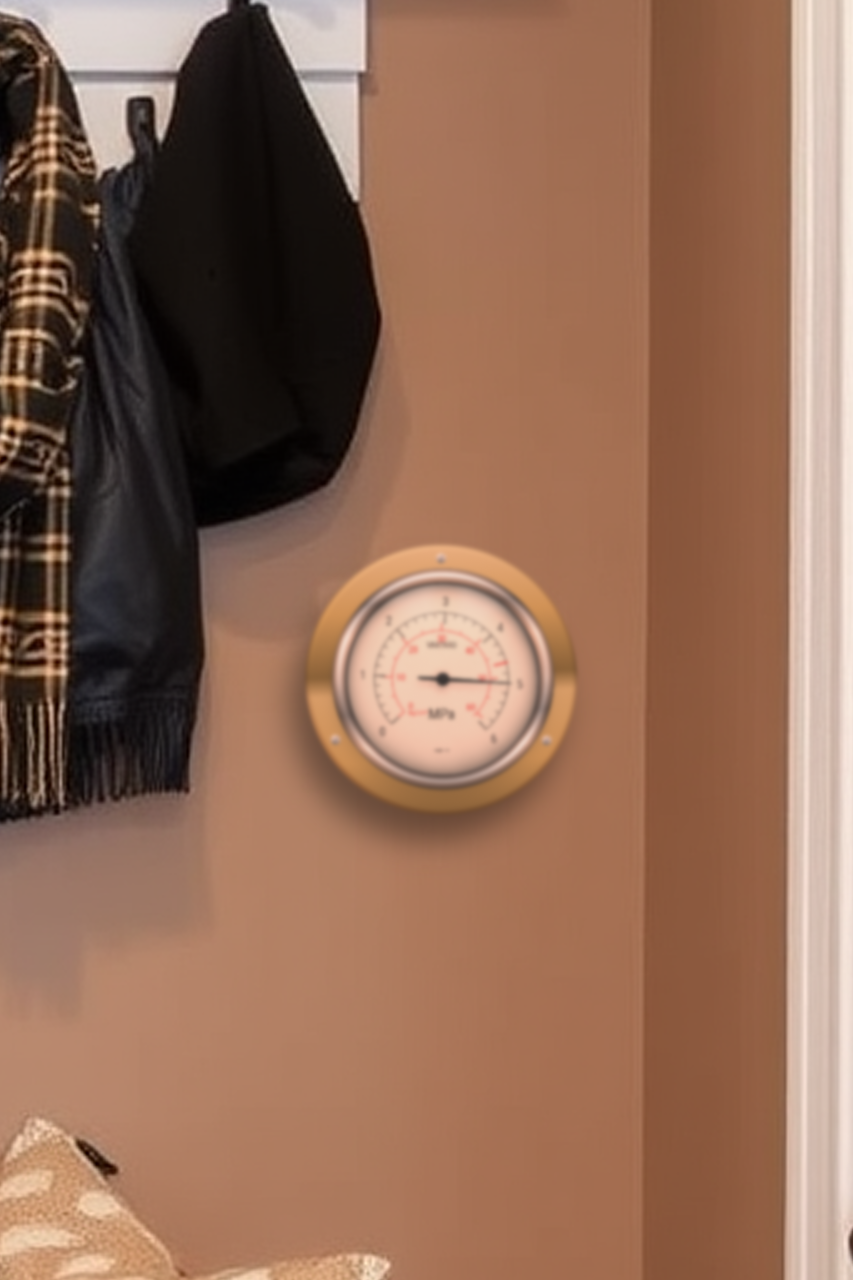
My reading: 5,MPa
